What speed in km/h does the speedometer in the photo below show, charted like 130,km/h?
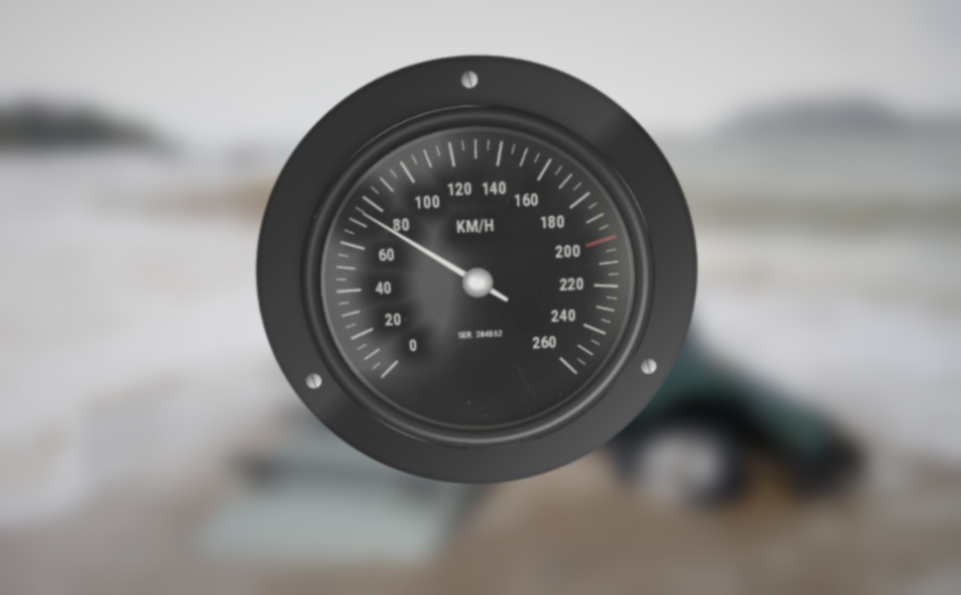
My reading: 75,km/h
